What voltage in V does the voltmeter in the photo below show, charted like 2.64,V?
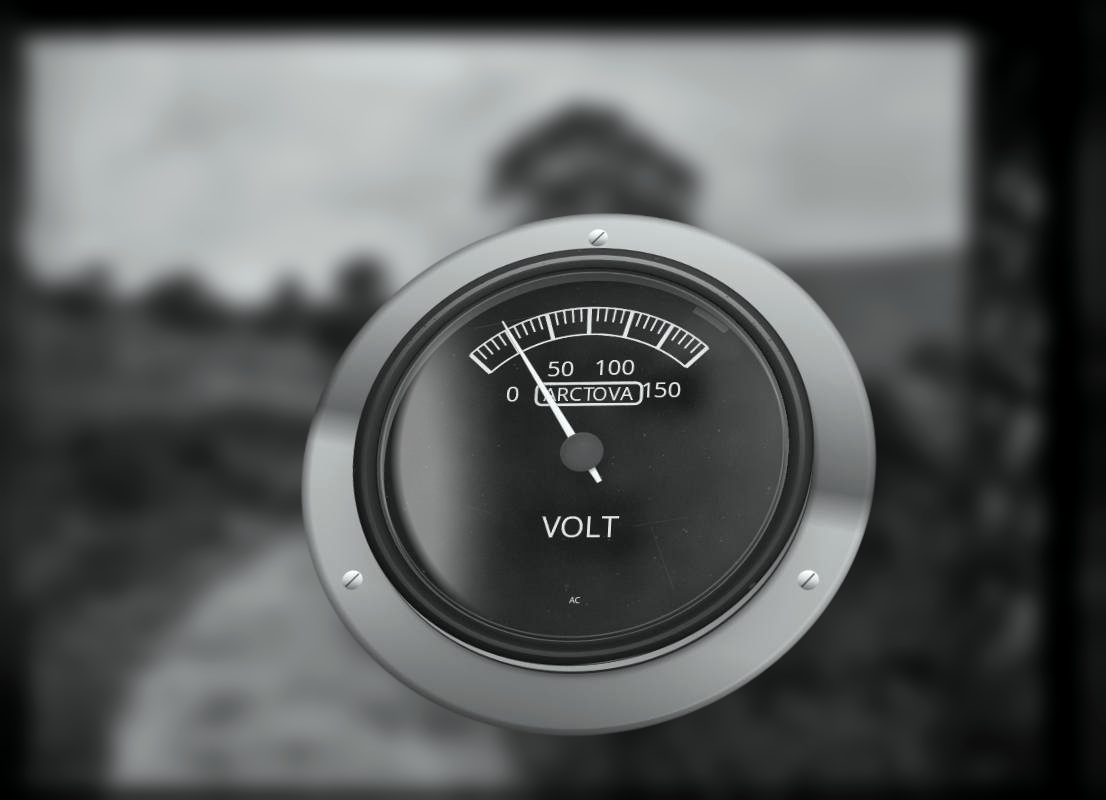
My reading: 25,V
